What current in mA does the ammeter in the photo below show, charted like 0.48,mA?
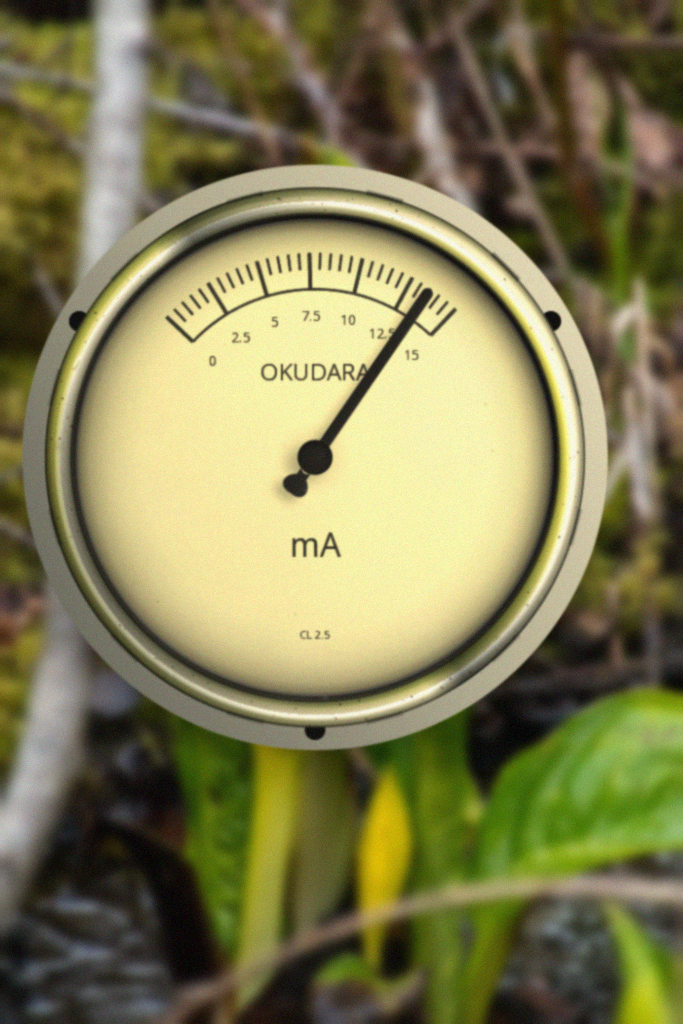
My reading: 13.5,mA
